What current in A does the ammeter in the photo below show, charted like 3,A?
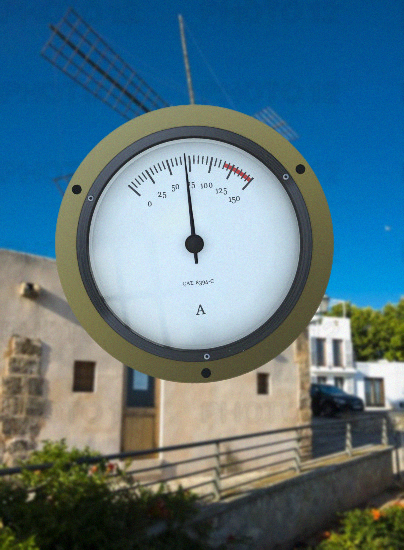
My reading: 70,A
